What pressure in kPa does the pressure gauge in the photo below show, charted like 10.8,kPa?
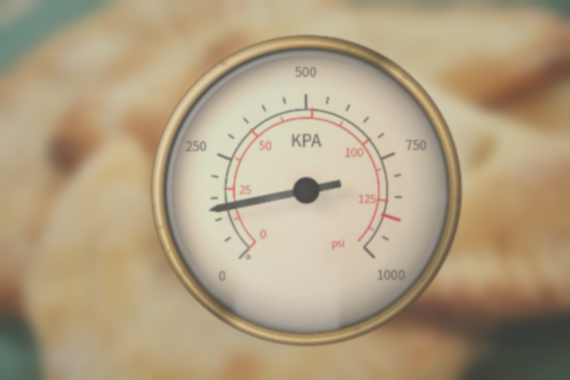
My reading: 125,kPa
